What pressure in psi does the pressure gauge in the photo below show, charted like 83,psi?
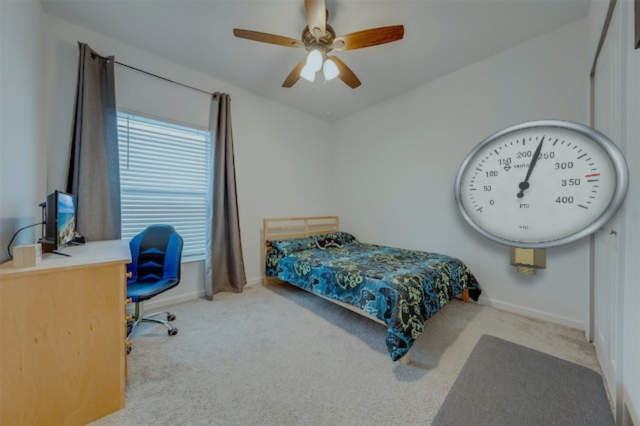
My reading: 230,psi
